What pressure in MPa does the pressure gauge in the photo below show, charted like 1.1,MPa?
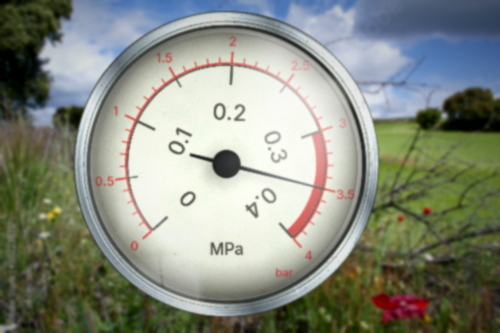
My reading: 0.35,MPa
